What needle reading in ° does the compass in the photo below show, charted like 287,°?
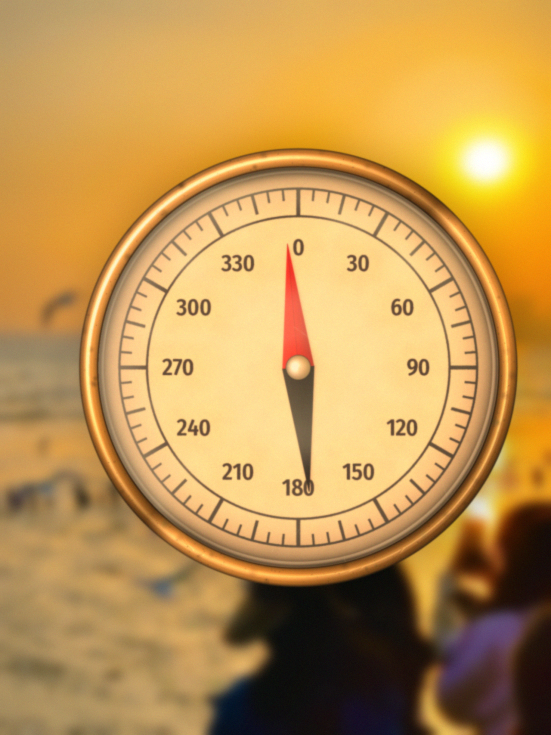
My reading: 355,°
